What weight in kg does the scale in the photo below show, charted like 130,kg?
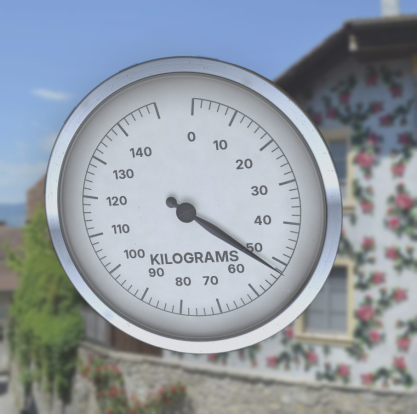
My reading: 52,kg
